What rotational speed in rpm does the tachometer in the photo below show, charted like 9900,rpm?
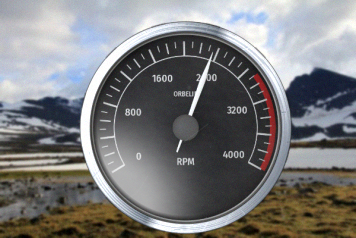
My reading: 2350,rpm
